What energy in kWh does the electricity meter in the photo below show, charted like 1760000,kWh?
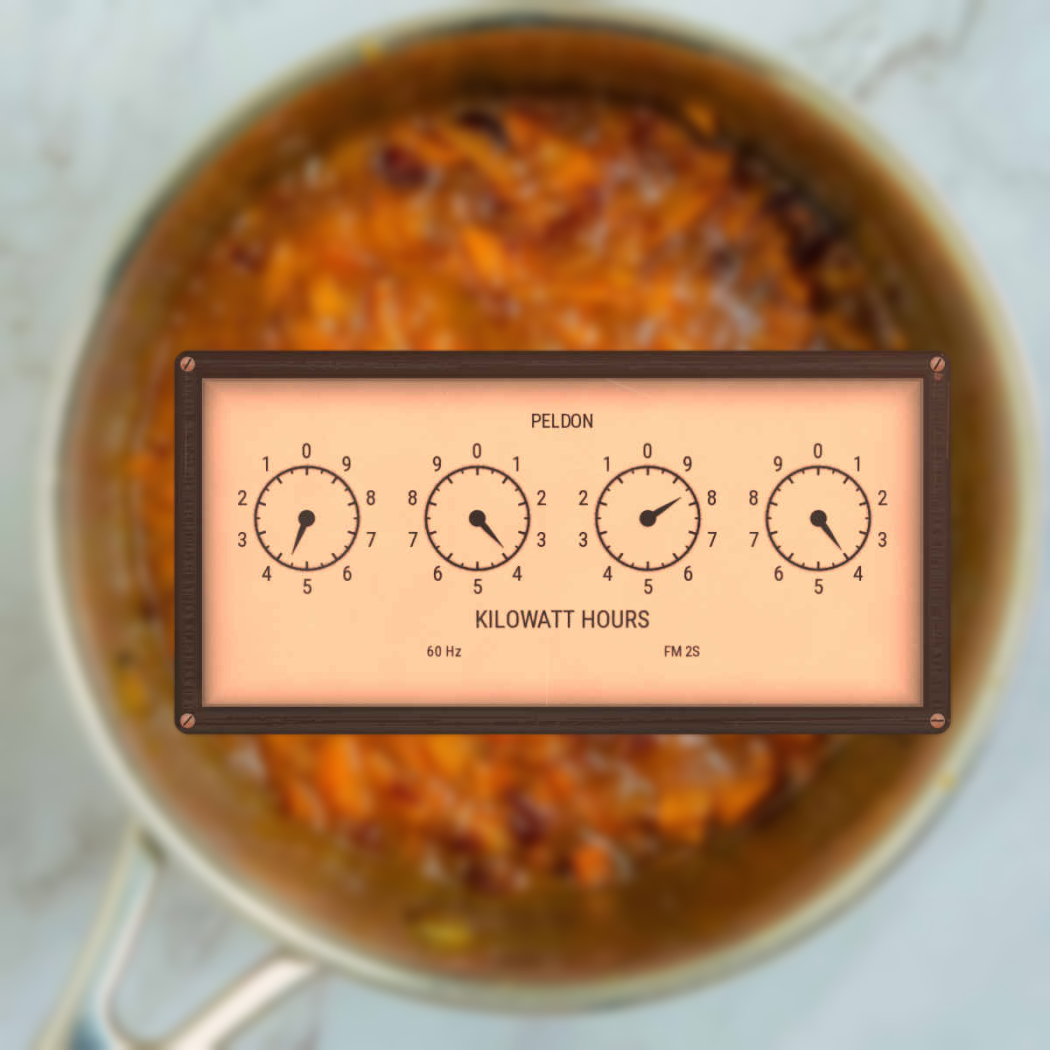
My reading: 4384,kWh
